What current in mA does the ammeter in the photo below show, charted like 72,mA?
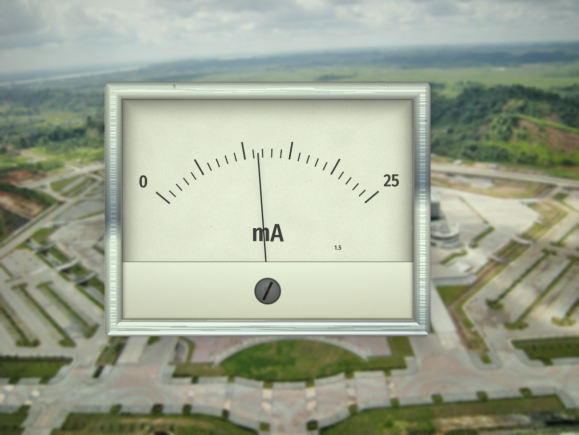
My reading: 11.5,mA
